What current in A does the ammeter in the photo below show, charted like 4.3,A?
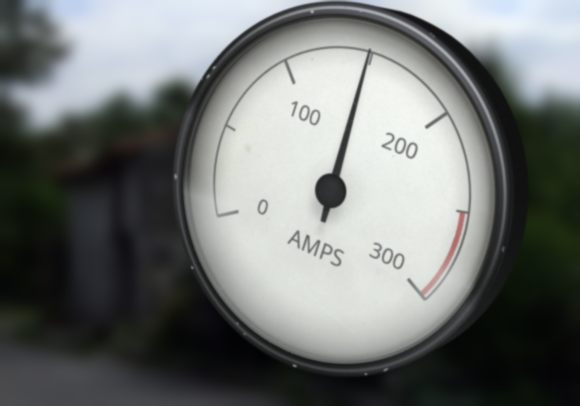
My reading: 150,A
